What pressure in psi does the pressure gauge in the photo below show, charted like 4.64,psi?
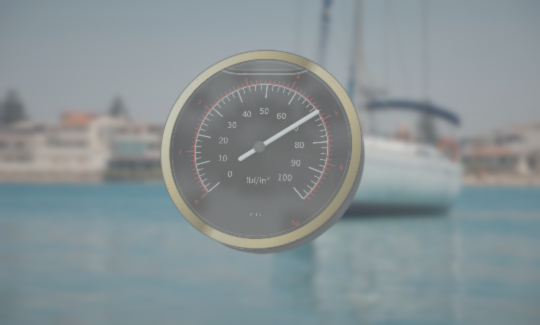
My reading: 70,psi
